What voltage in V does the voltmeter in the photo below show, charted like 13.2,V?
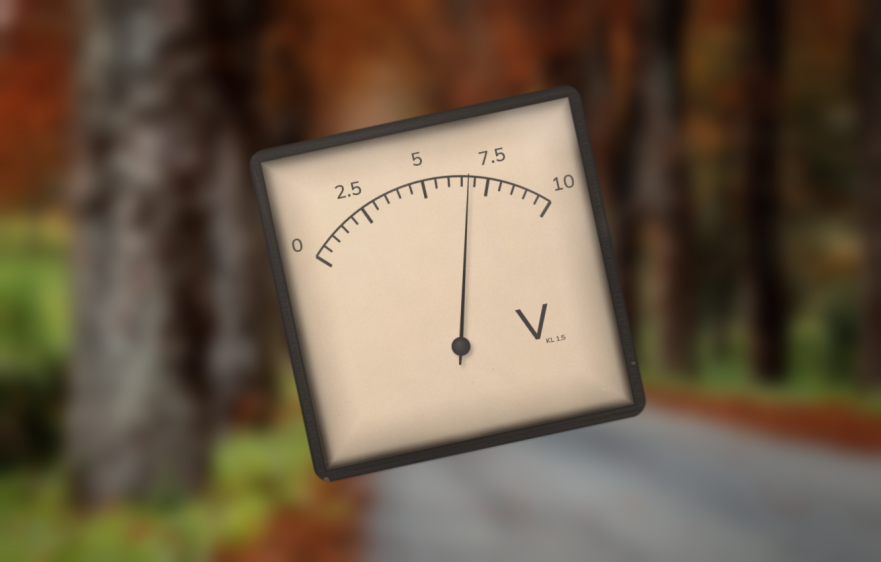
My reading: 6.75,V
